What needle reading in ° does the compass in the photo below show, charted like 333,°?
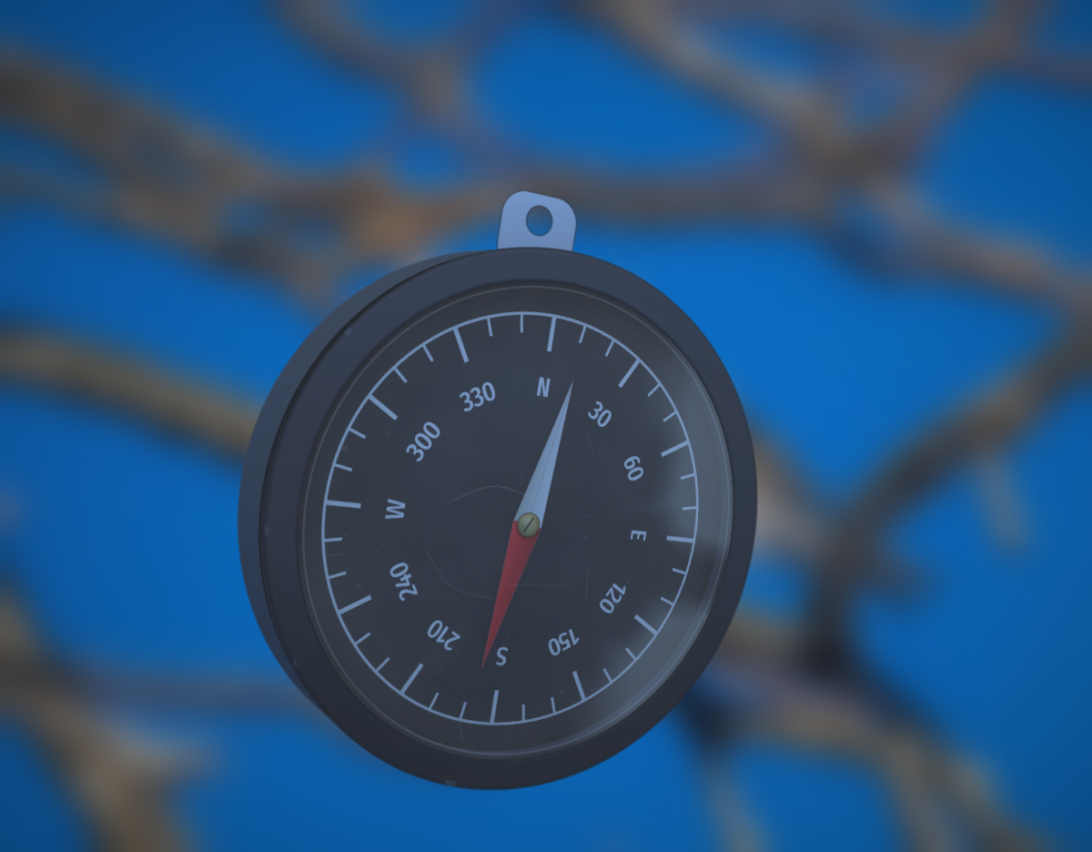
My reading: 190,°
